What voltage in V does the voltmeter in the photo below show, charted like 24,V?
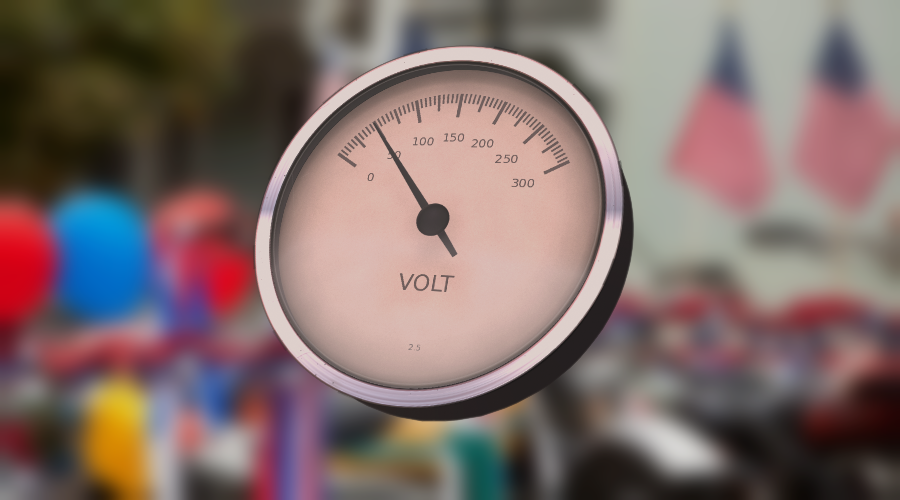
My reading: 50,V
